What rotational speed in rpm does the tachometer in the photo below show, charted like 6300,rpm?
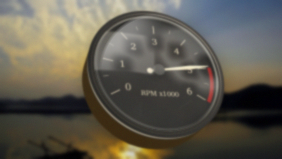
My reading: 5000,rpm
